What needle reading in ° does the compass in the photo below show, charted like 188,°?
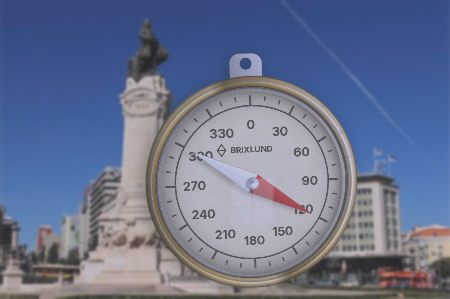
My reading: 120,°
